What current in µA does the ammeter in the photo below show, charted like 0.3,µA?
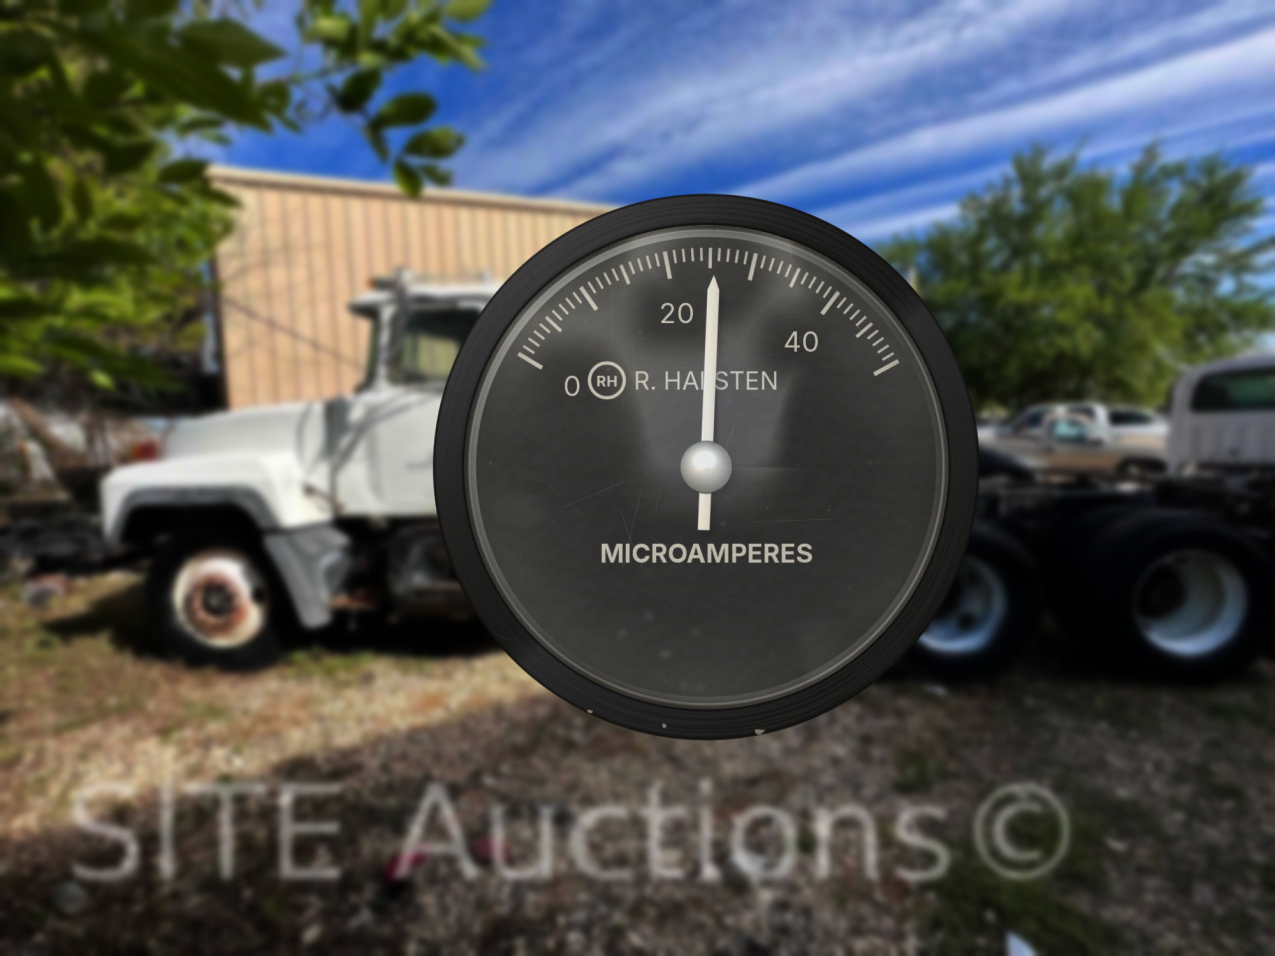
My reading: 25.5,µA
